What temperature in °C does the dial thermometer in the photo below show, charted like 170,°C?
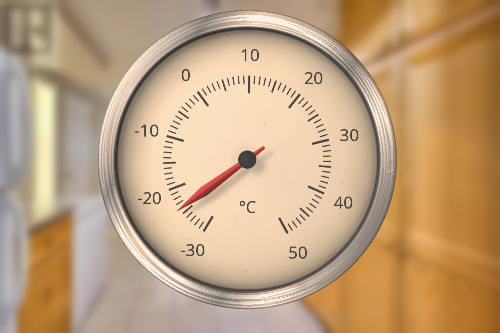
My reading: -24,°C
